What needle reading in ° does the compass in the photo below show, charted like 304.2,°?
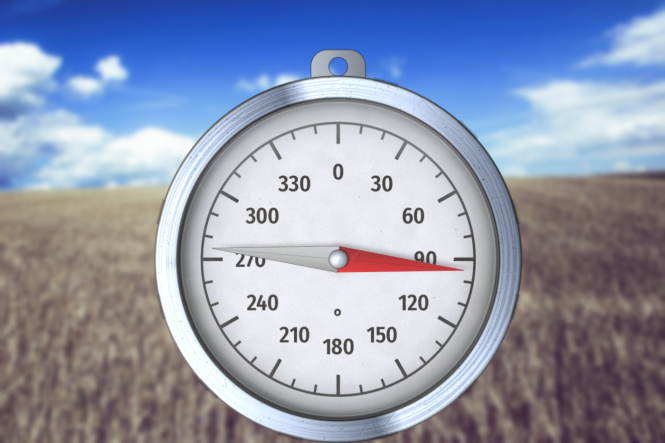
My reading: 95,°
